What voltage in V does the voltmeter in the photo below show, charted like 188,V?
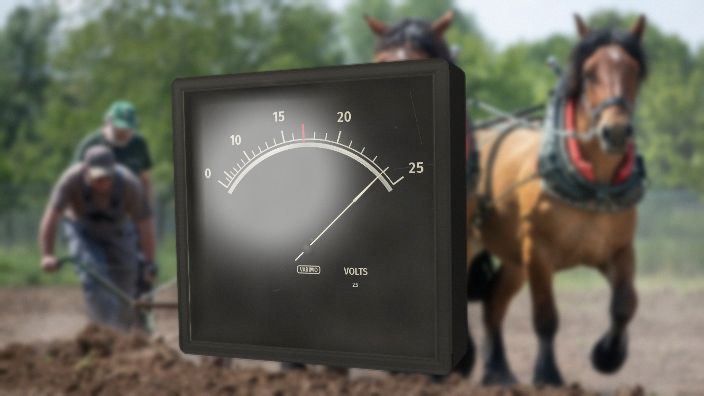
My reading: 24,V
